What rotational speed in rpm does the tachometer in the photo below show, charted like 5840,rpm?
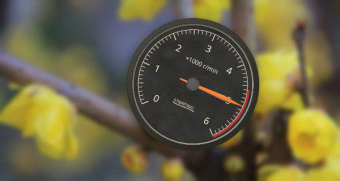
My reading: 5000,rpm
